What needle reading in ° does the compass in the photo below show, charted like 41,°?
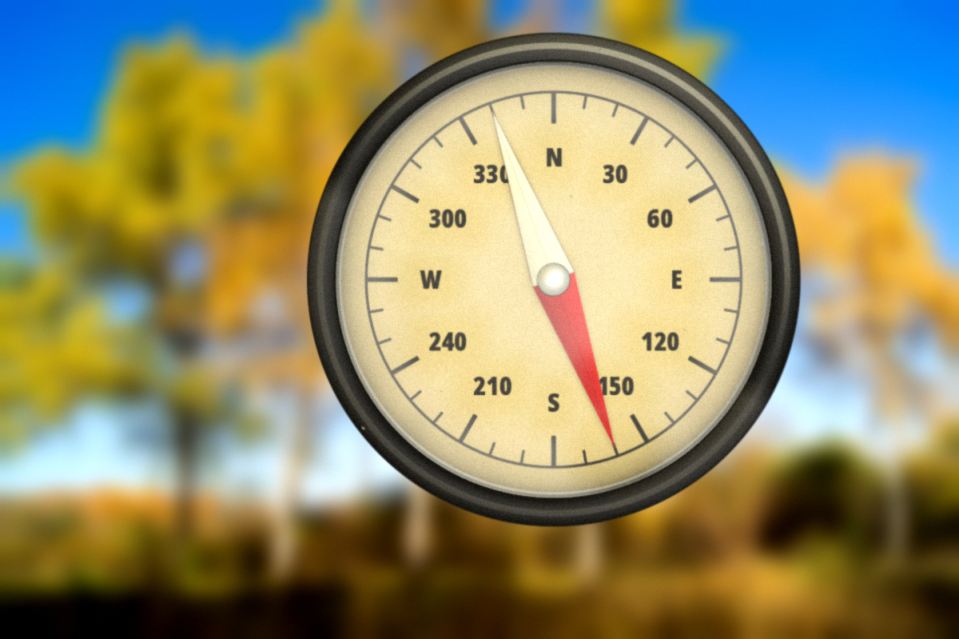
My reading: 160,°
